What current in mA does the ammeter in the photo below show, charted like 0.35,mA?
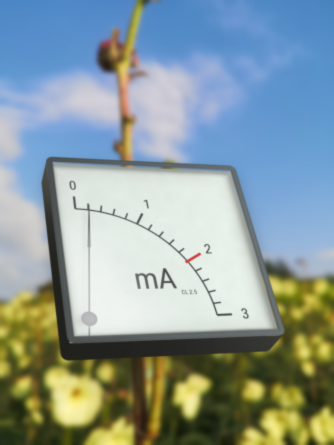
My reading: 0.2,mA
